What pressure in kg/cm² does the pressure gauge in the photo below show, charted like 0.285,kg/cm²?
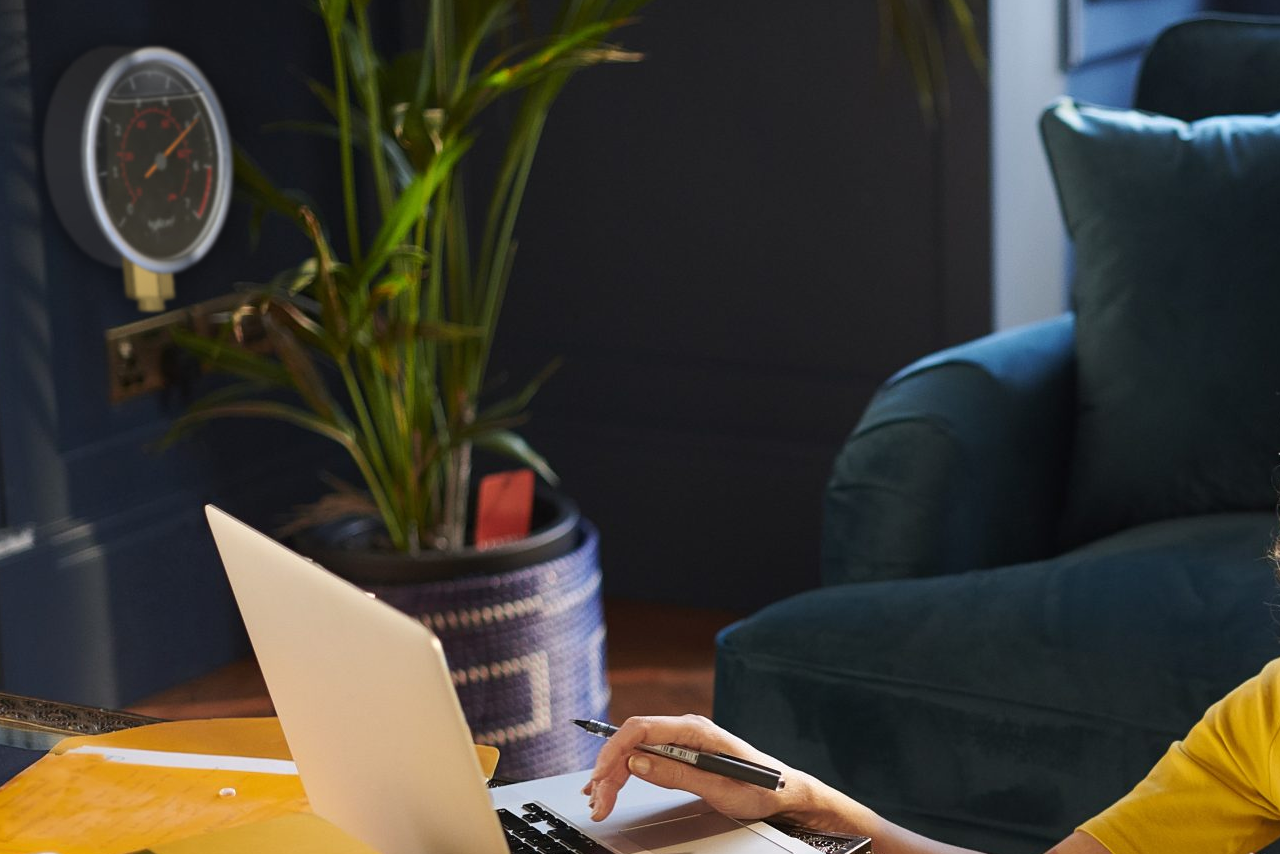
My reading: 5,kg/cm²
